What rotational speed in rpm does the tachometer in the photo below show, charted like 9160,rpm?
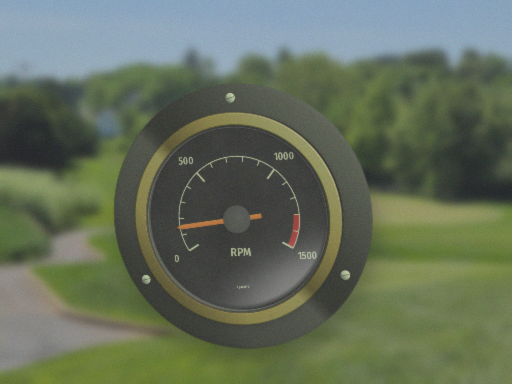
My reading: 150,rpm
